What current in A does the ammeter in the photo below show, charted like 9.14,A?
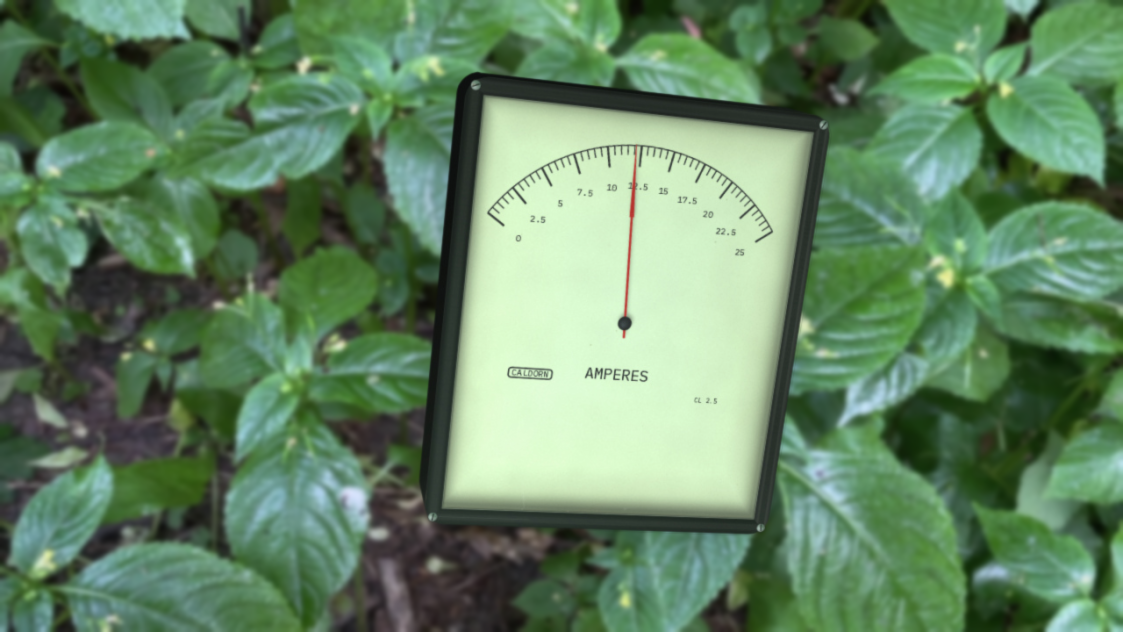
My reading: 12,A
